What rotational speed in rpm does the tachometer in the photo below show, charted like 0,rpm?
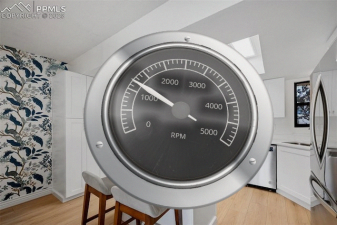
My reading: 1200,rpm
